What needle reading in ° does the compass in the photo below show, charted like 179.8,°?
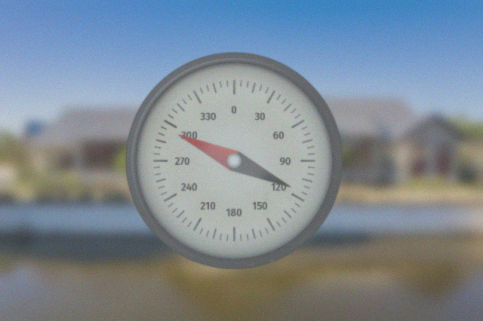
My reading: 295,°
